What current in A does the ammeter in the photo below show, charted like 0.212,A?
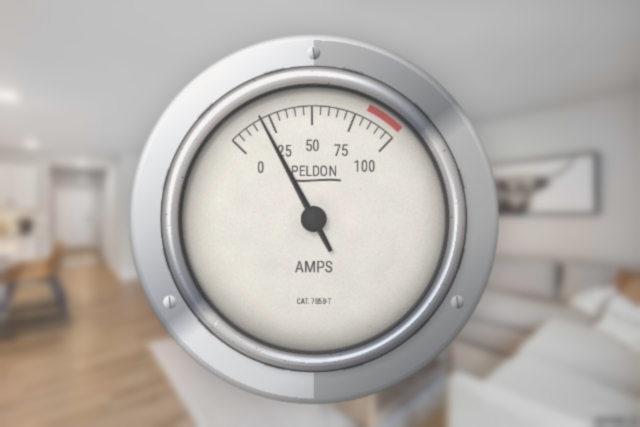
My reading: 20,A
